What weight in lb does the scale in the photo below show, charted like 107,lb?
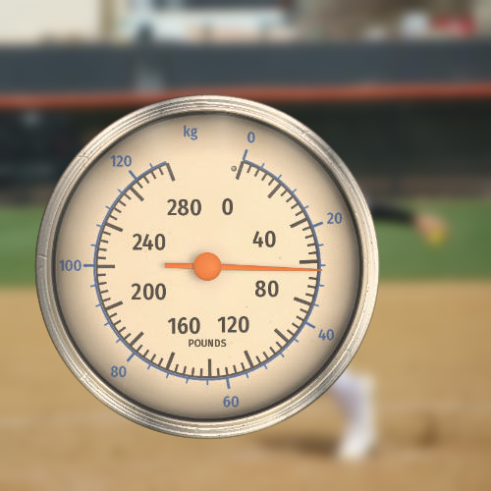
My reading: 64,lb
